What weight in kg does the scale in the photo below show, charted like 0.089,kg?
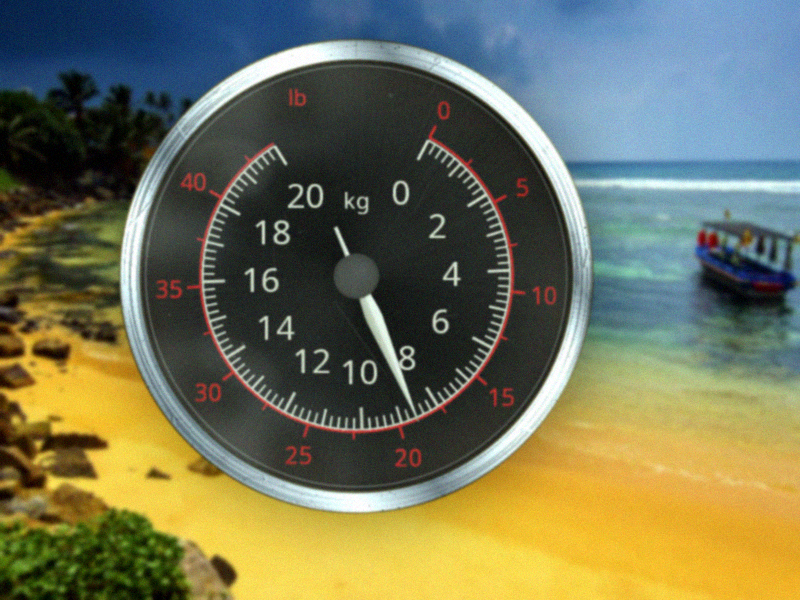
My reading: 8.6,kg
